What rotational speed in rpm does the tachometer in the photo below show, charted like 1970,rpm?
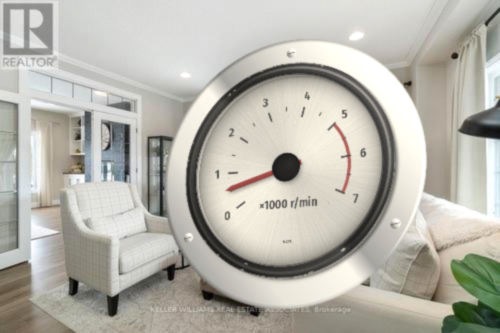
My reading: 500,rpm
